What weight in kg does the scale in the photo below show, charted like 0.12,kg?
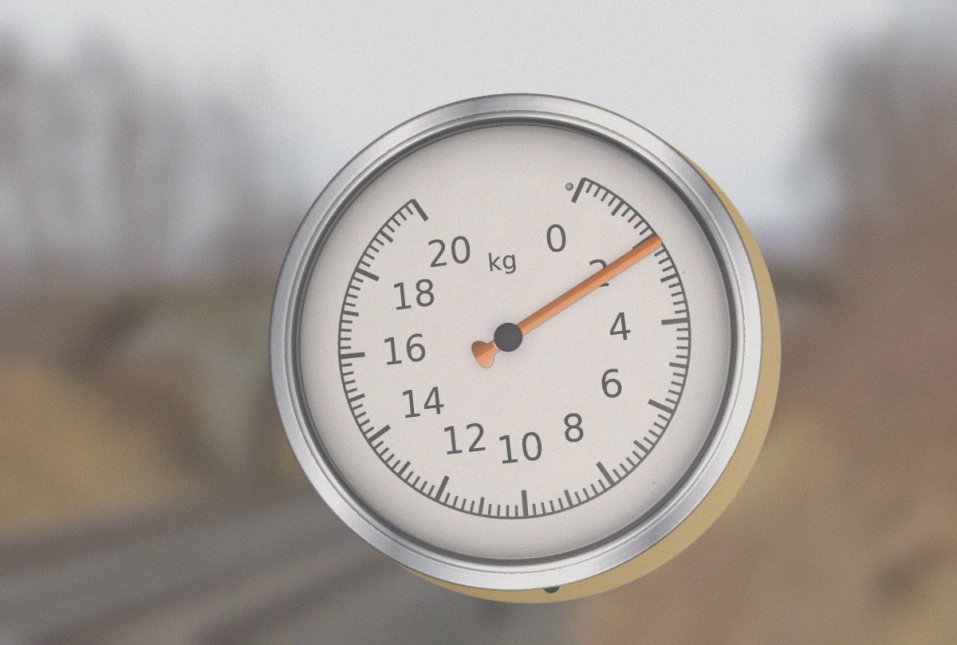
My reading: 2.2,kg
